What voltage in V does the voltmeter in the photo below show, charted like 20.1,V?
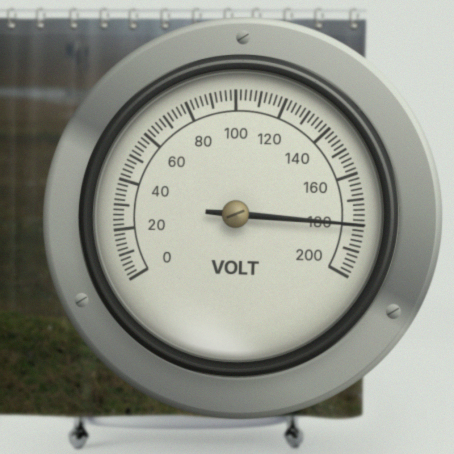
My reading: 180,V
